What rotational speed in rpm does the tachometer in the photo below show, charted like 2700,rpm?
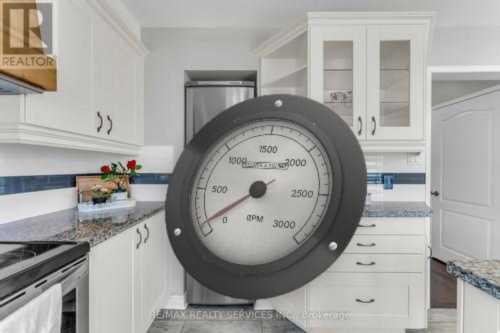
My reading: 100,rpm
